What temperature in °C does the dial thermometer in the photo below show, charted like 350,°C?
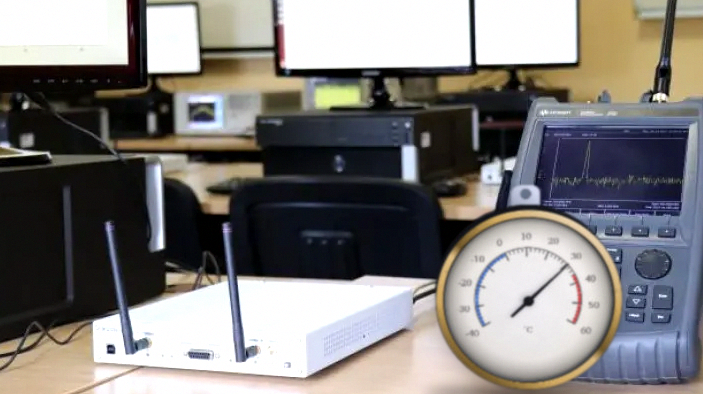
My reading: 30,°C
